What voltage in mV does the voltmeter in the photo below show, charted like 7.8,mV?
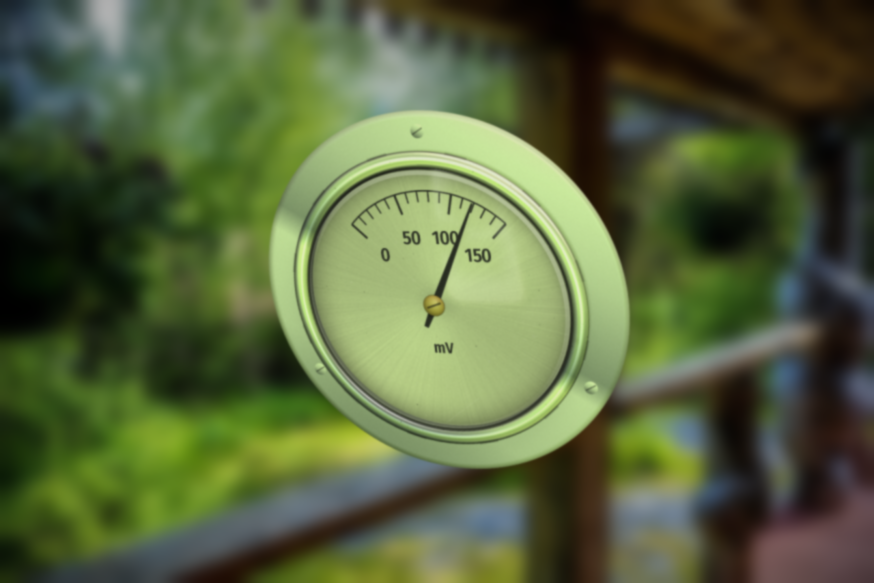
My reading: 120,mV
